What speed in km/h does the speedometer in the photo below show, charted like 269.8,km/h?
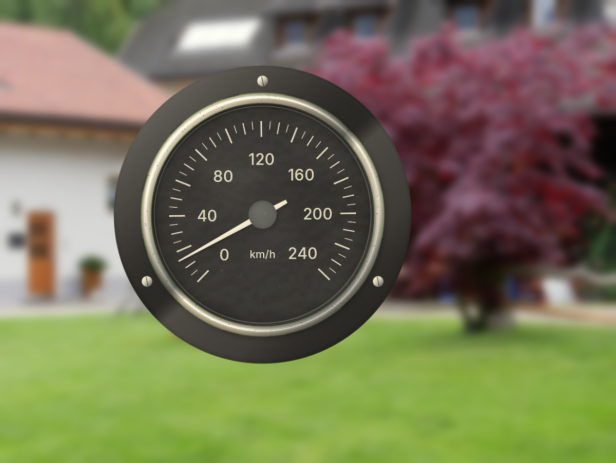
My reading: 15,km/h
